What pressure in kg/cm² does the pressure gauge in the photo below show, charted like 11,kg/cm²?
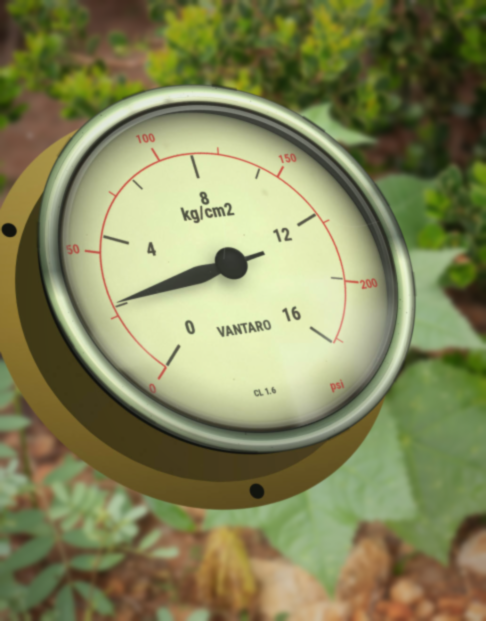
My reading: 2,kg/cm²
